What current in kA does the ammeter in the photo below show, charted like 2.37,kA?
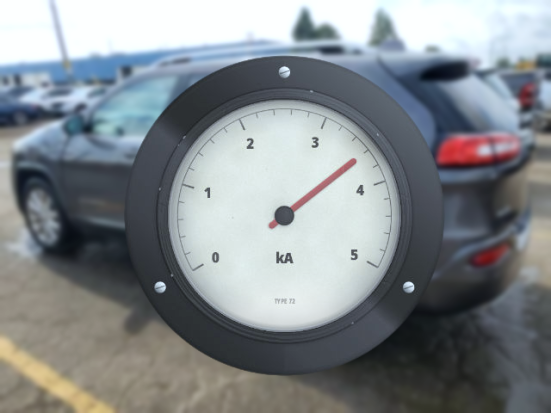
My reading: 3.6,kA
